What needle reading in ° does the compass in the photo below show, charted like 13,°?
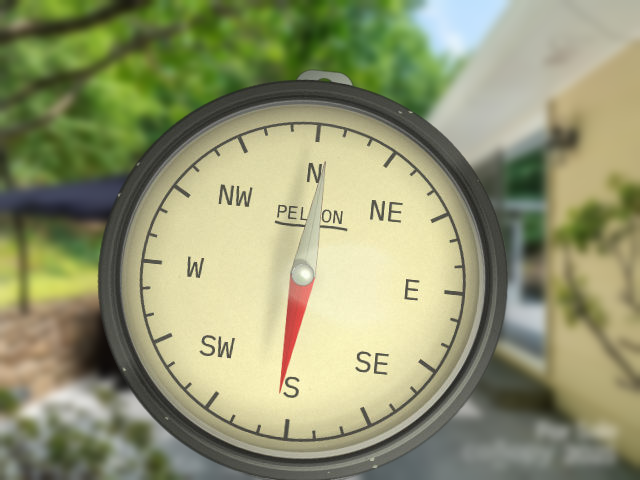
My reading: 185,°
